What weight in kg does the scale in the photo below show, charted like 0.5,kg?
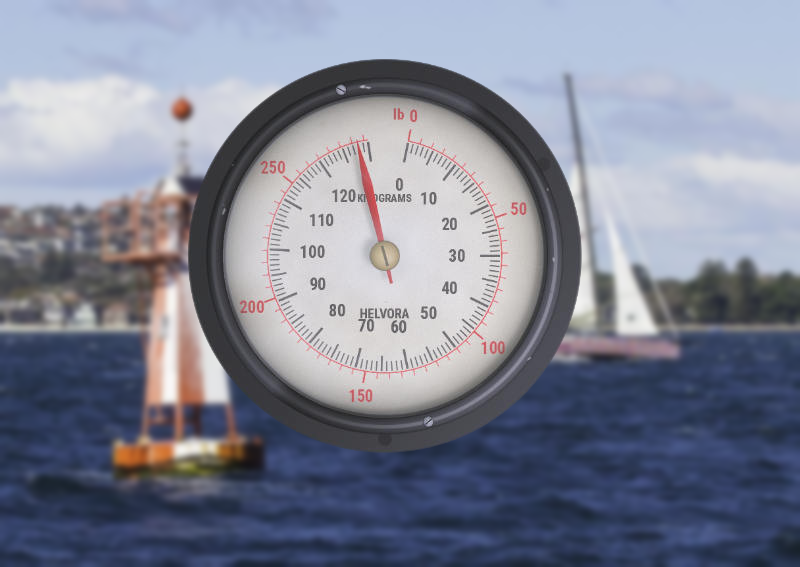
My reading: 128,kg
